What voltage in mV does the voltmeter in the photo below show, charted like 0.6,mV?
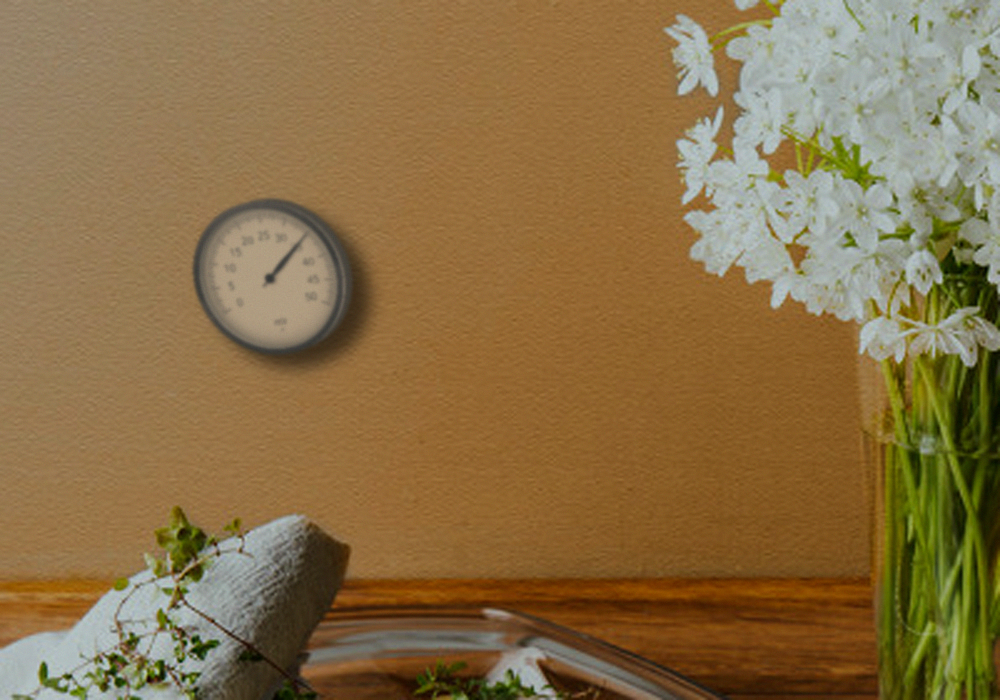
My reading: 35,mV
